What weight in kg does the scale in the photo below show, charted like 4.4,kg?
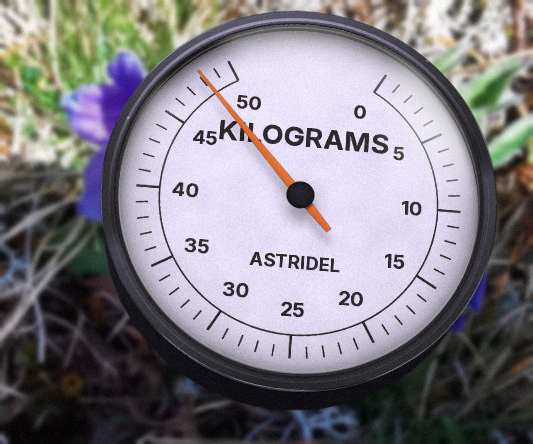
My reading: 48,kg
